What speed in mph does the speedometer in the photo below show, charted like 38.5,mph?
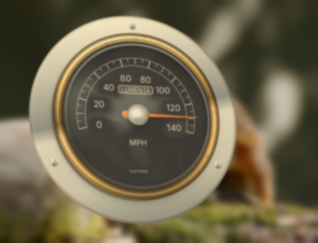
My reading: 130,mph
